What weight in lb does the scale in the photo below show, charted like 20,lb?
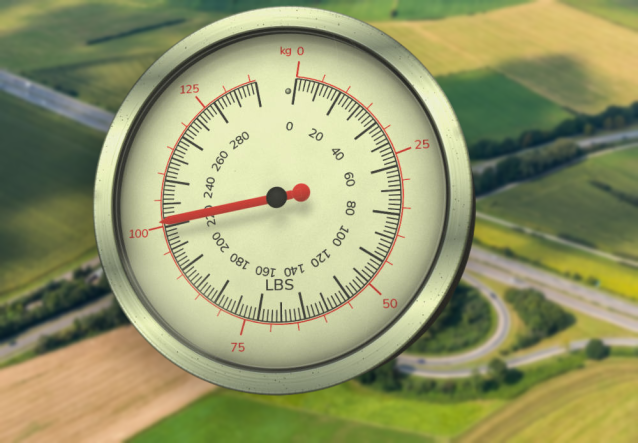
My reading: 222,lb
